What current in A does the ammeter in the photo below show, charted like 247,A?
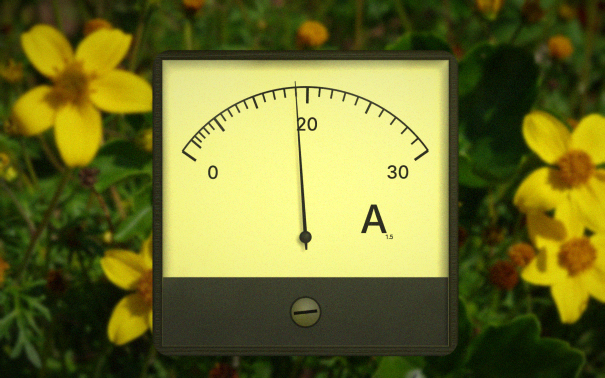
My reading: 19,A
